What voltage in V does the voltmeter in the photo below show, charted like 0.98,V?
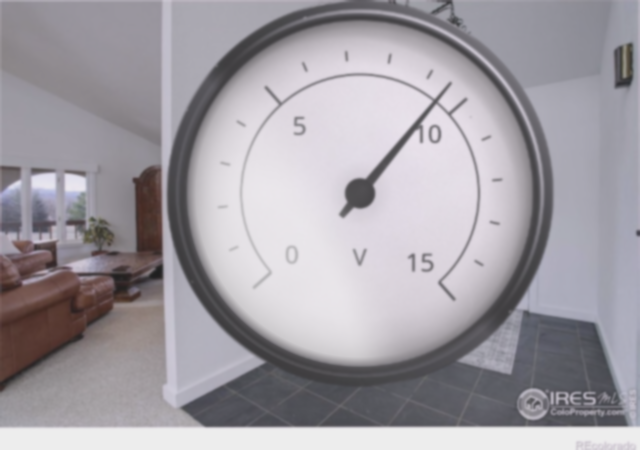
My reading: 9.5,V
